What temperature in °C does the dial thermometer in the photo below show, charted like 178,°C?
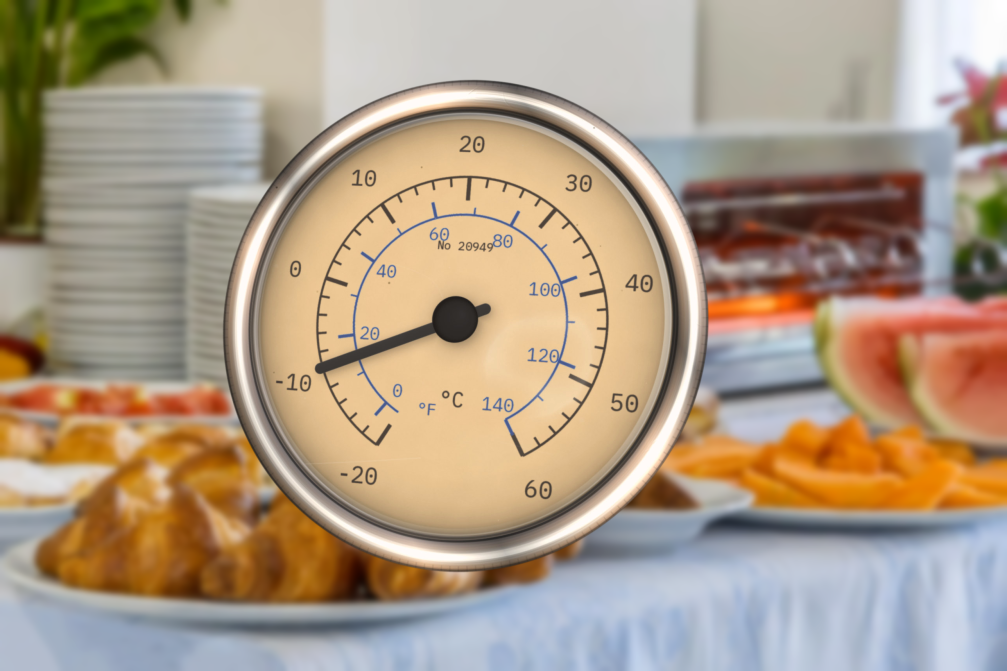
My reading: -10,°C
